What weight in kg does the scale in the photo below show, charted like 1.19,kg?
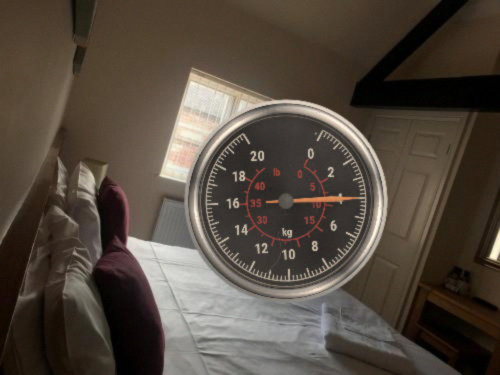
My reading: 4,kg
